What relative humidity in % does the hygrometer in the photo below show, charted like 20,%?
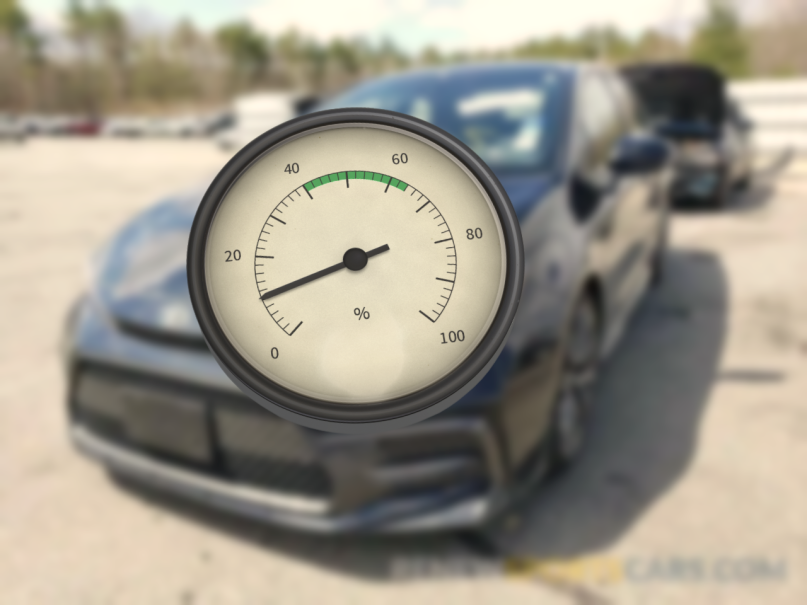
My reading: 10,%
